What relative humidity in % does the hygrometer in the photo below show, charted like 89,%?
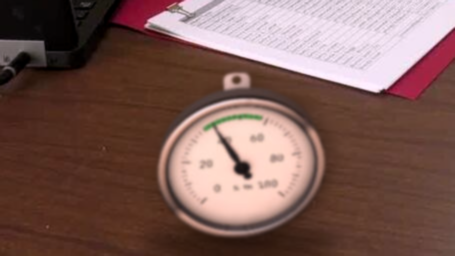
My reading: 40,%
